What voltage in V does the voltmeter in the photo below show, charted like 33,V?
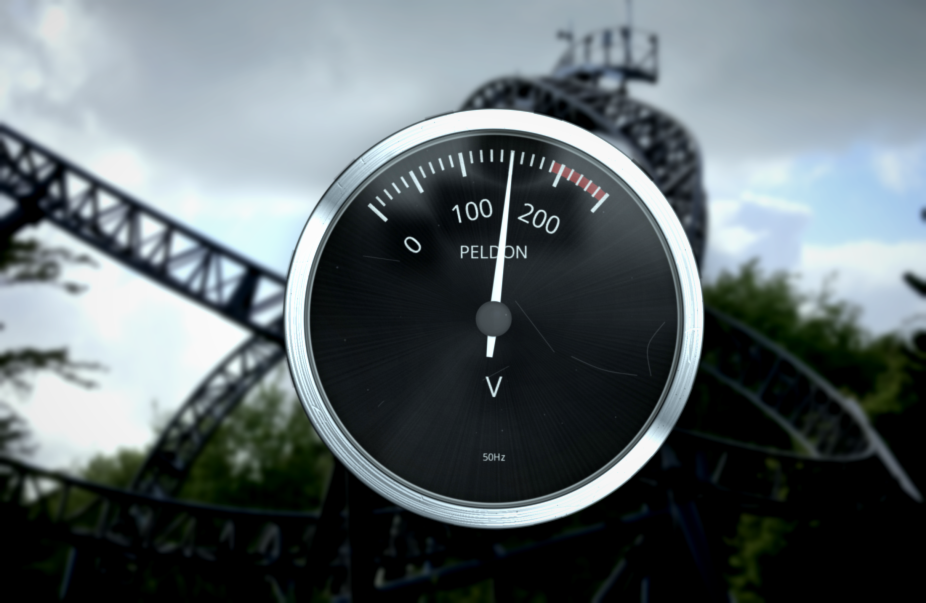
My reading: 150,V
